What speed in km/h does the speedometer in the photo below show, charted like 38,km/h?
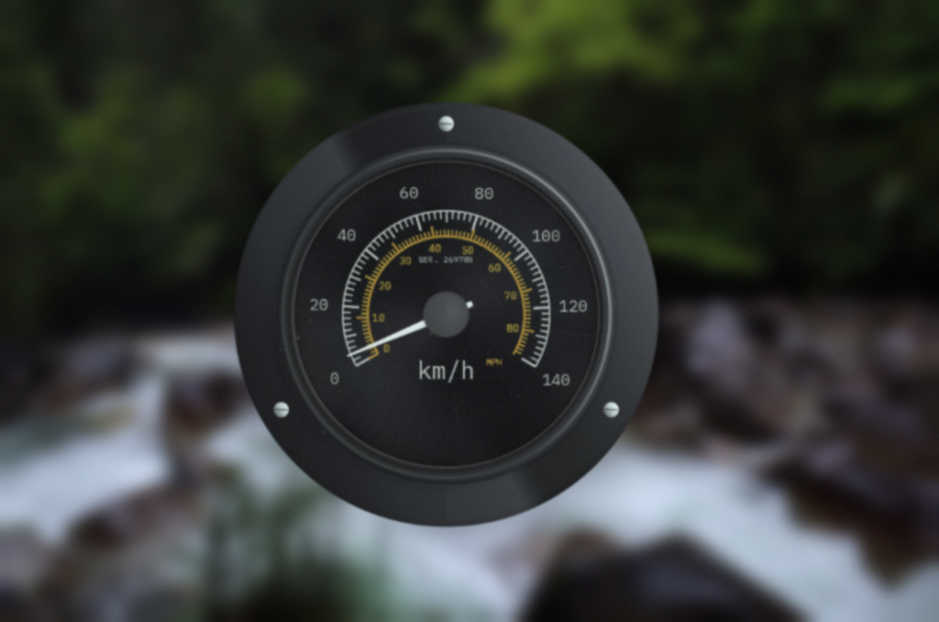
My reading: 4,km/h
